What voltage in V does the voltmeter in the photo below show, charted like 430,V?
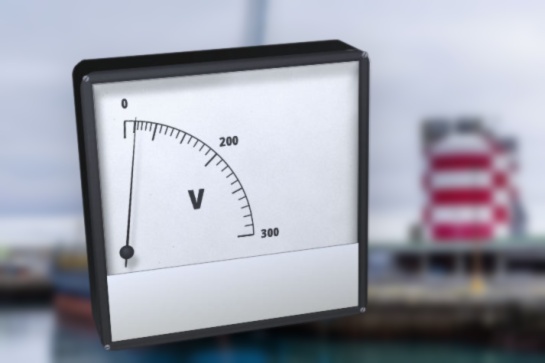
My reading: 50,V
